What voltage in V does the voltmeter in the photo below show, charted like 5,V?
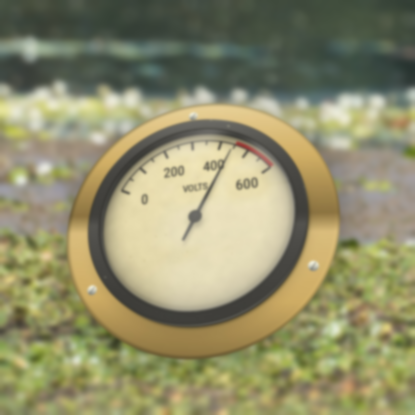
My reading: 450,V
